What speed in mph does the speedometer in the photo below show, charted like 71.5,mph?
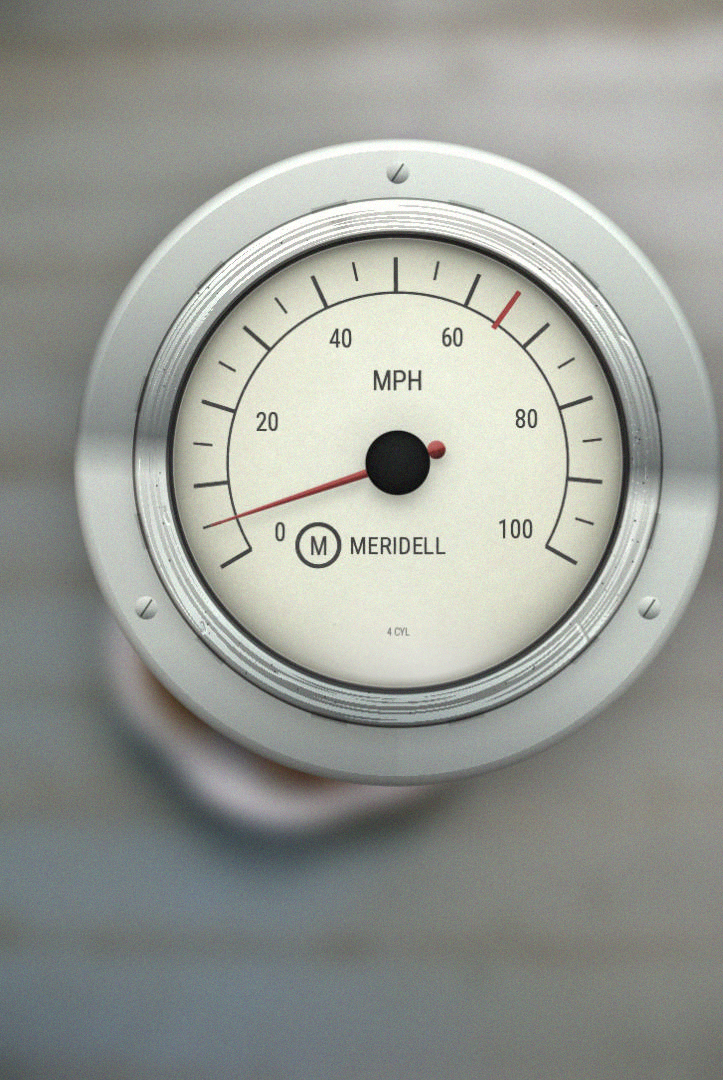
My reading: 5,mph
